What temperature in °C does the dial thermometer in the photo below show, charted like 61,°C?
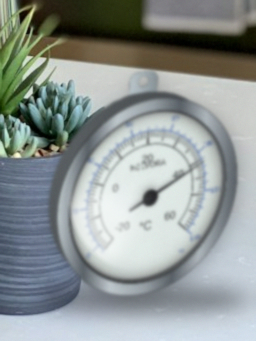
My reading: 40,°C
